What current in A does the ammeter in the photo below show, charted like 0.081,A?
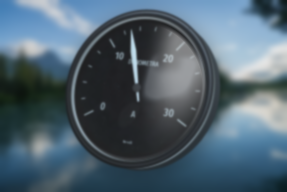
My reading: 13,A
